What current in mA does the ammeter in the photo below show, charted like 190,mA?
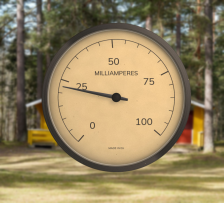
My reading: 22.5,mA
